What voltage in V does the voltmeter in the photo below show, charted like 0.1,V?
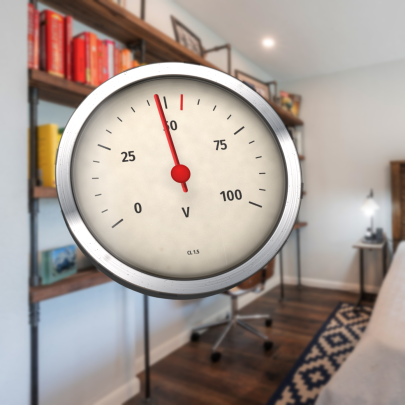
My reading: 47.5,V
